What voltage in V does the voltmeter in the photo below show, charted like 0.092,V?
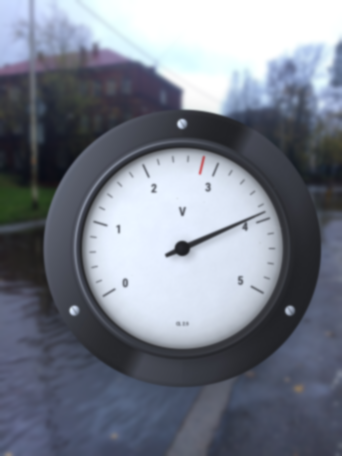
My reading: 3.9,V
